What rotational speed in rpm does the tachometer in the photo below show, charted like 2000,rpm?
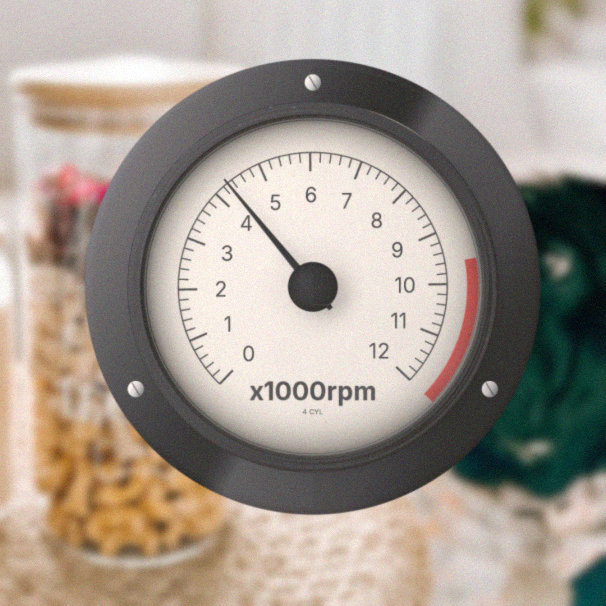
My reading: 4300,rpm
